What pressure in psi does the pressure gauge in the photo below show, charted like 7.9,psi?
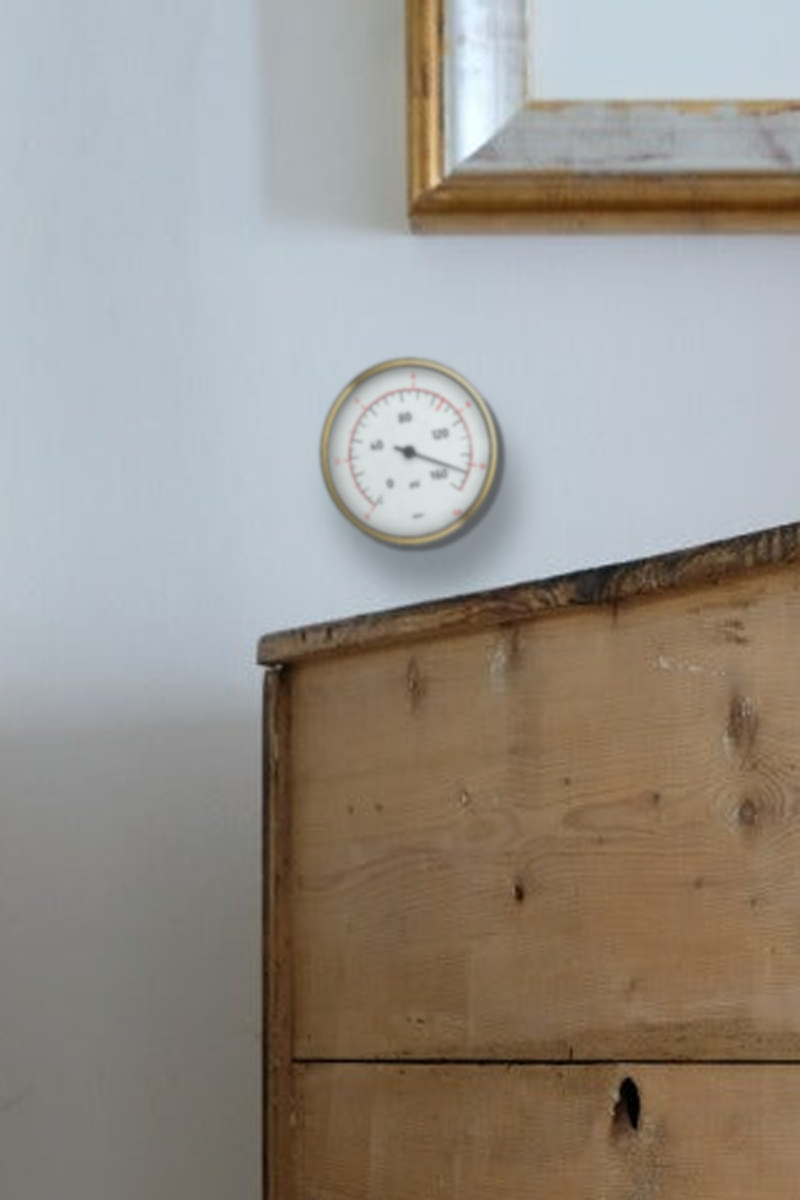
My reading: 150,psi
